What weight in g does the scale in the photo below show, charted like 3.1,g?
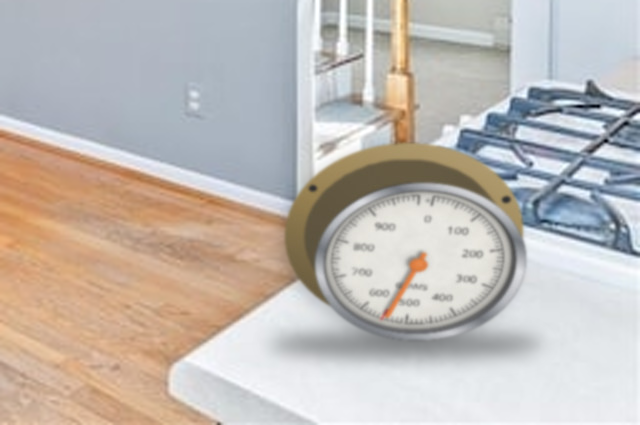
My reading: 550,g
